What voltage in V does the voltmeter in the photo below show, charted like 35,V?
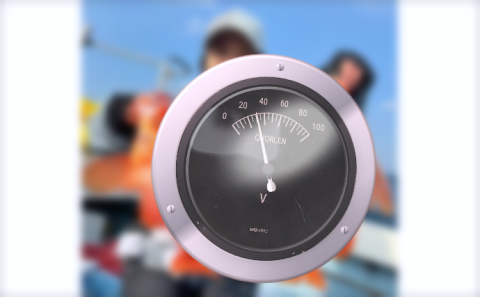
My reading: 30,V
